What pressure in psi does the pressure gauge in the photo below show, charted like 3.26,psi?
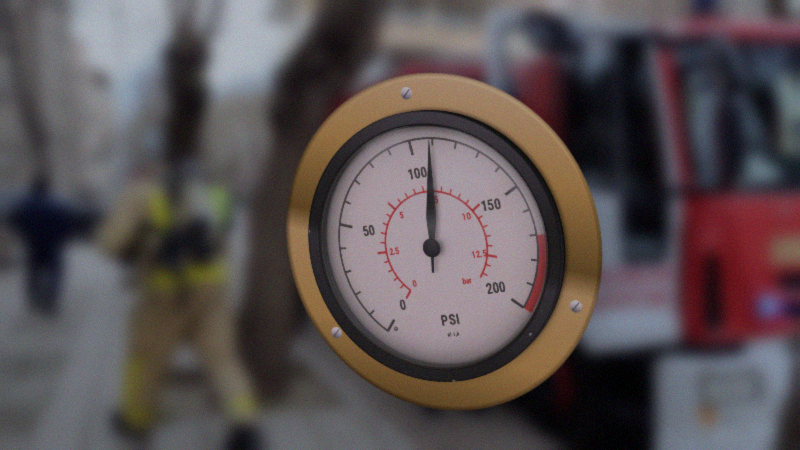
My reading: 110,psi
